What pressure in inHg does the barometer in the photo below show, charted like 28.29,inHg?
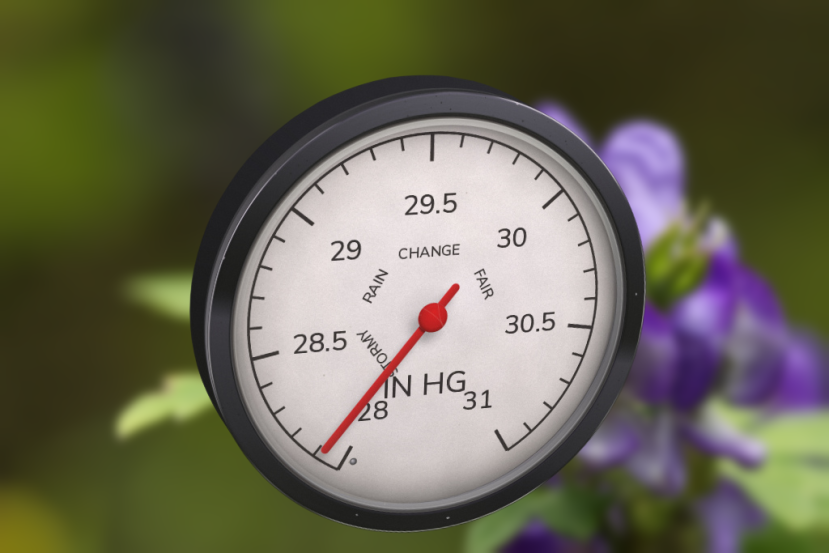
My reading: 28.1,inHg
